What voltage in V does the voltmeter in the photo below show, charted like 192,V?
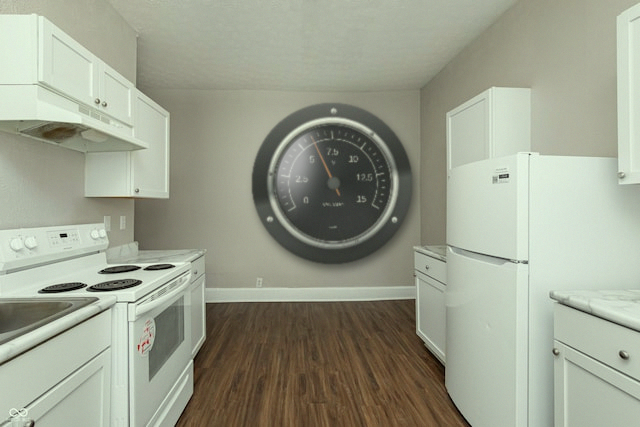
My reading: 6,V
